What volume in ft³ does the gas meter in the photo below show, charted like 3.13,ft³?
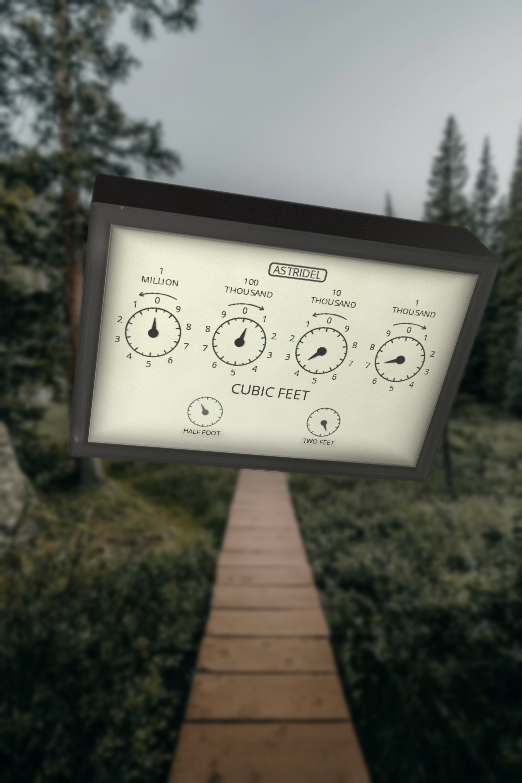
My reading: 3700,ft³
